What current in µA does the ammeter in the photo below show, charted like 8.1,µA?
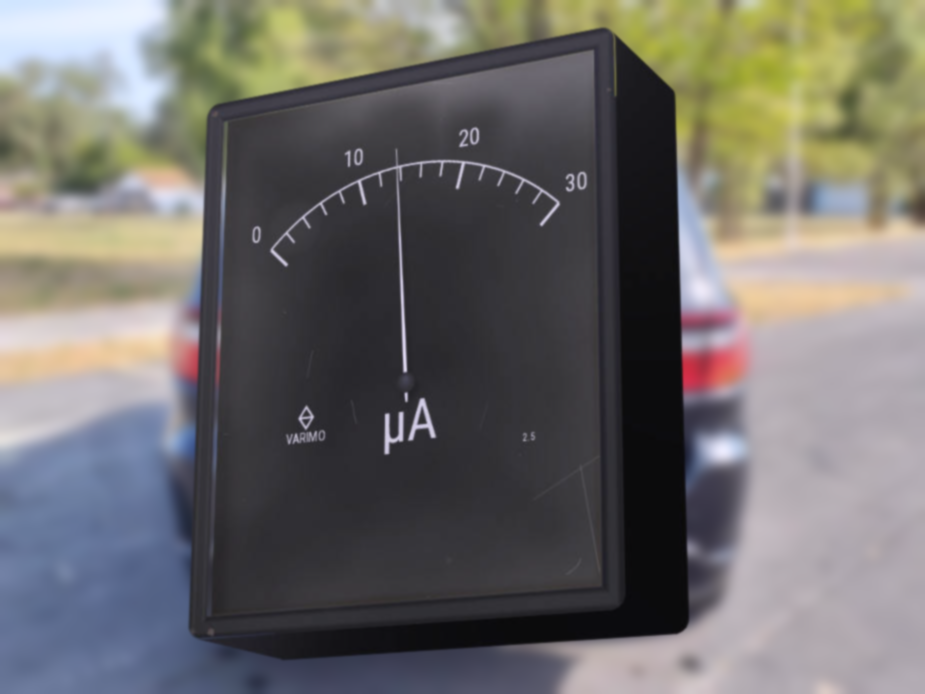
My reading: 14,µA
